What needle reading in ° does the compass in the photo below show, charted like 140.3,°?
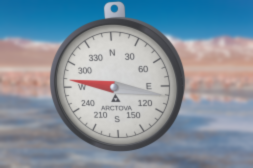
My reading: 280,°
